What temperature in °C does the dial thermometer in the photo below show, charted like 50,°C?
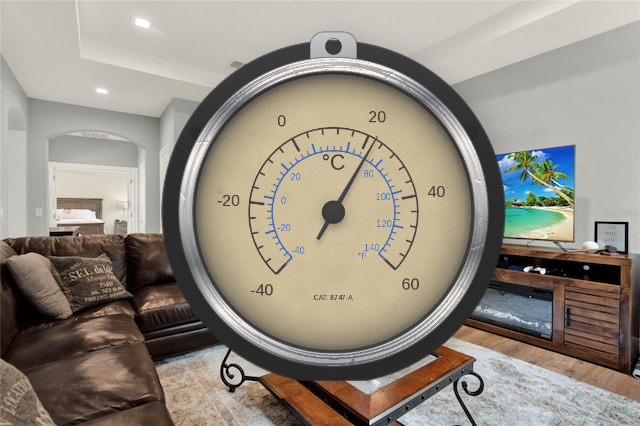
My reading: 22,°C
